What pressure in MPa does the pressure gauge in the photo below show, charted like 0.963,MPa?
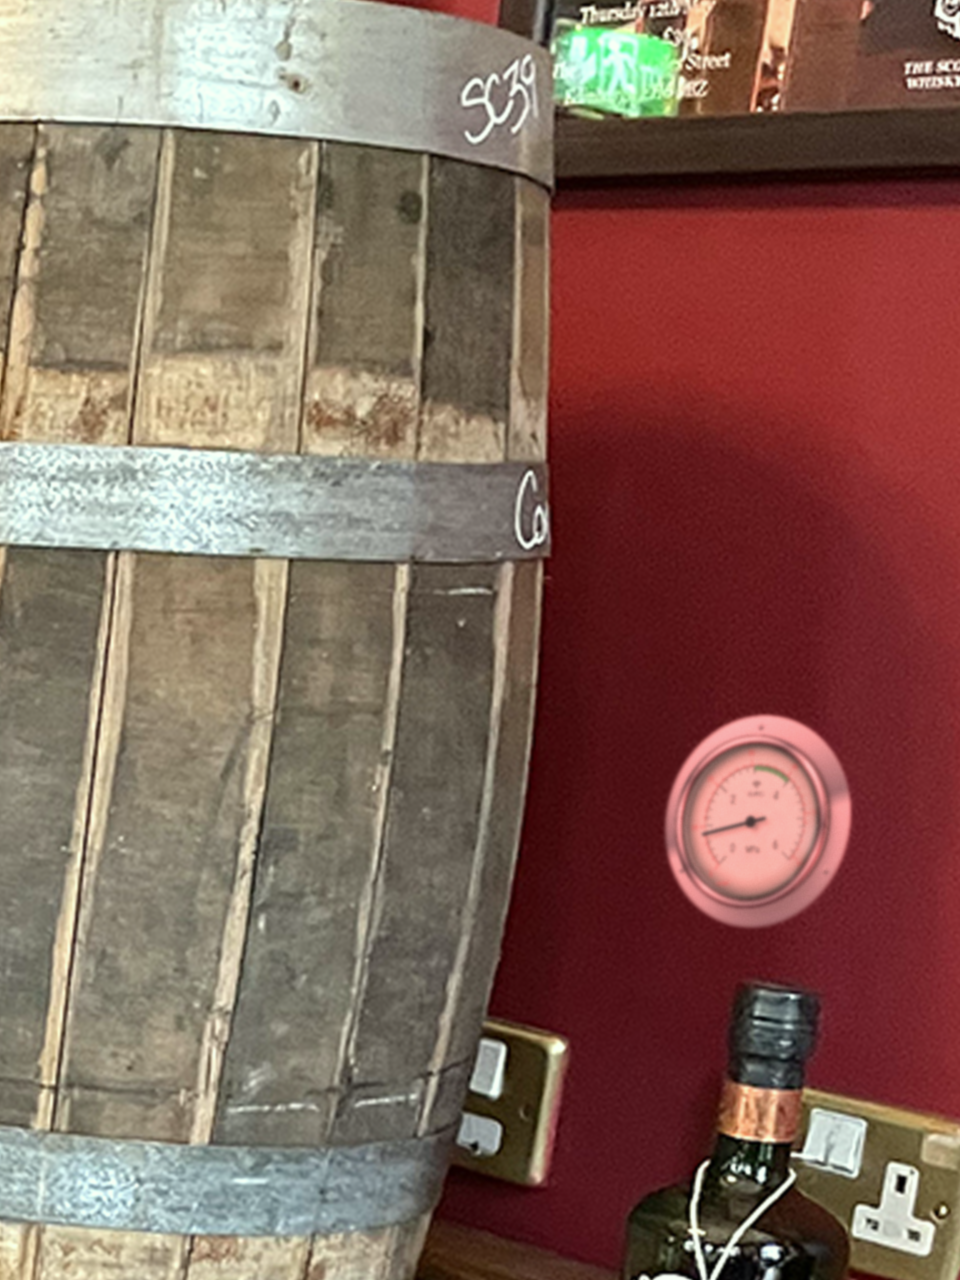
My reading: 0.8,MPa
